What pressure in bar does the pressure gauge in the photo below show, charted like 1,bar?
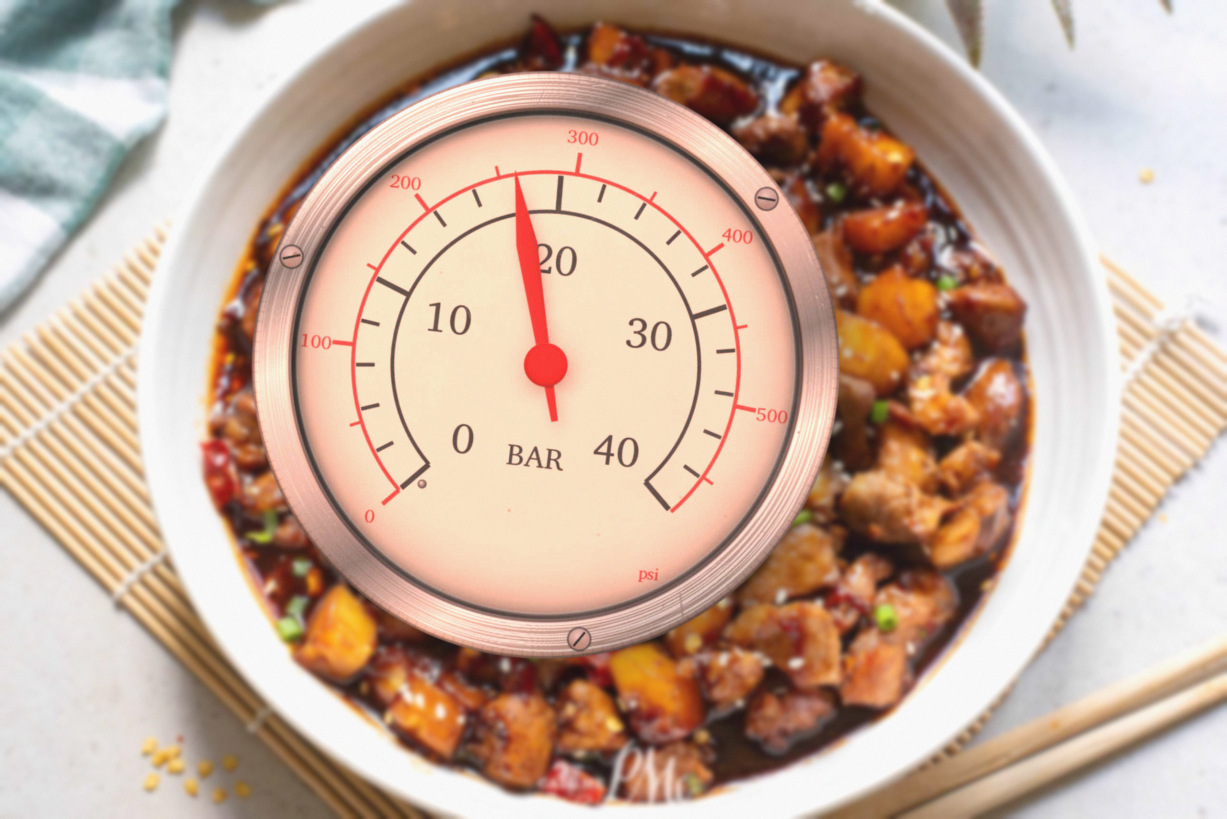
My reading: 18,bar
